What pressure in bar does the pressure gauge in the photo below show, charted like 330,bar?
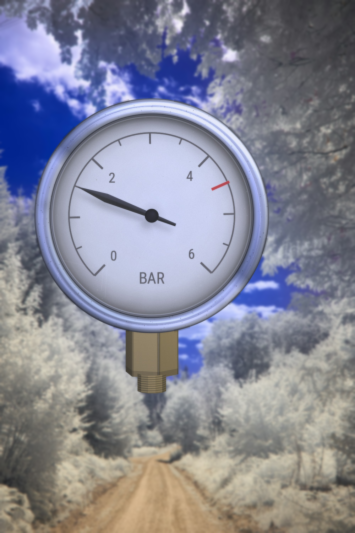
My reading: 1.5,bar
